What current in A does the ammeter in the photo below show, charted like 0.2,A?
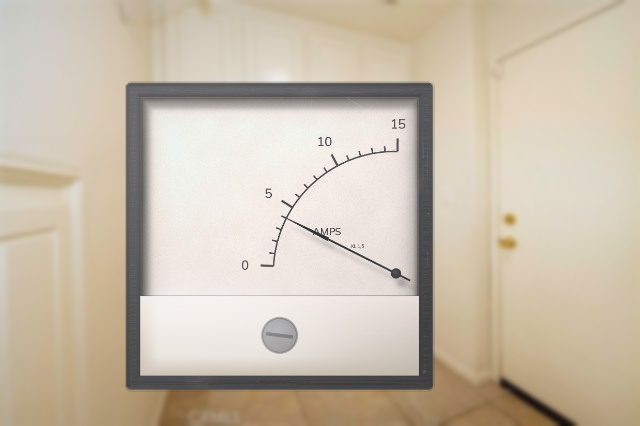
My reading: 4,A
